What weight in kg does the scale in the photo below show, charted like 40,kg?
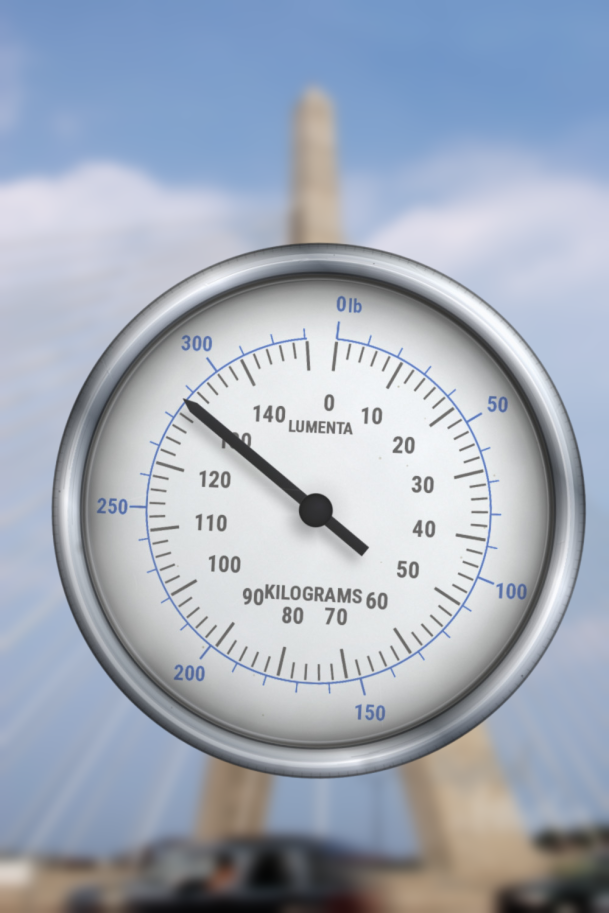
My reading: 130,kg
